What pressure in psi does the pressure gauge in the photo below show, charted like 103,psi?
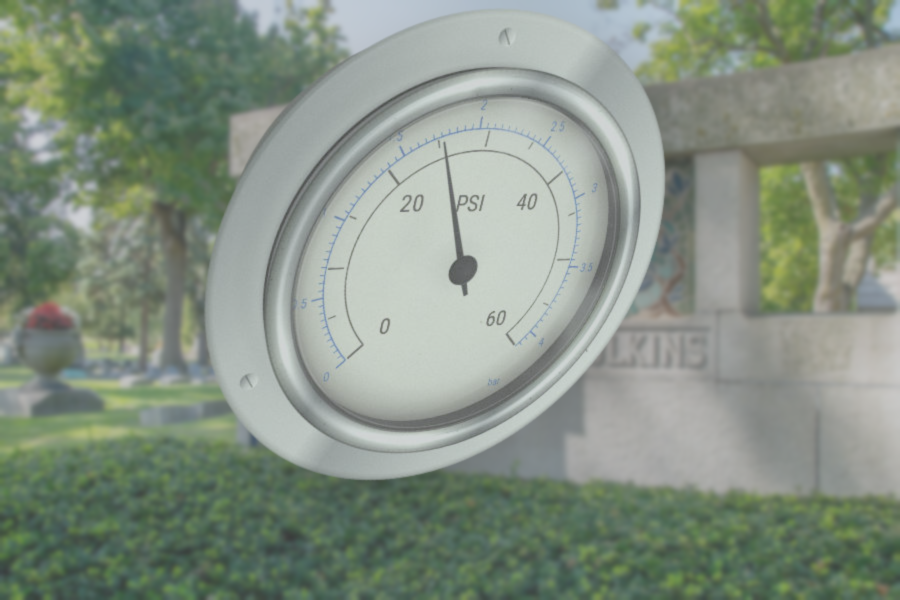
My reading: 25,psi
